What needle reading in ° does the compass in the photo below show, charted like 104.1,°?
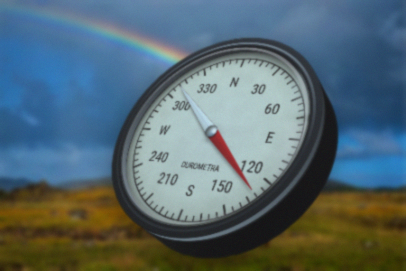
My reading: 130,°
